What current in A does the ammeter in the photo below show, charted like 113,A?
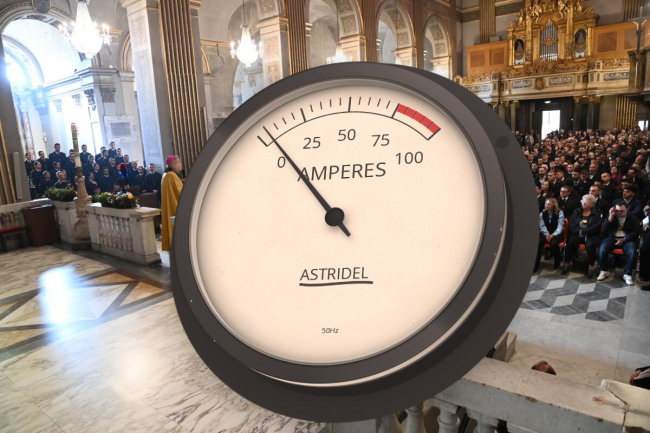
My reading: 5,A
